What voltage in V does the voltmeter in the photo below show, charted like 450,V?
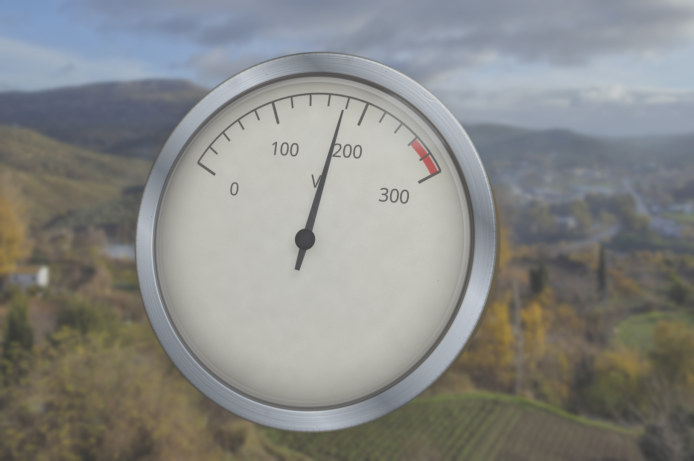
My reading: 180,V
